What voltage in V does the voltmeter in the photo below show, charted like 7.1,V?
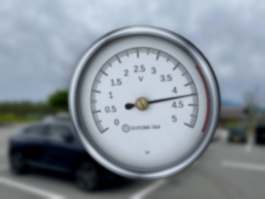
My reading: 4.25,V
